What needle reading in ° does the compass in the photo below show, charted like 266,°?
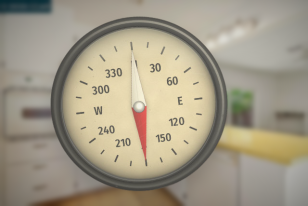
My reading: 180,°
